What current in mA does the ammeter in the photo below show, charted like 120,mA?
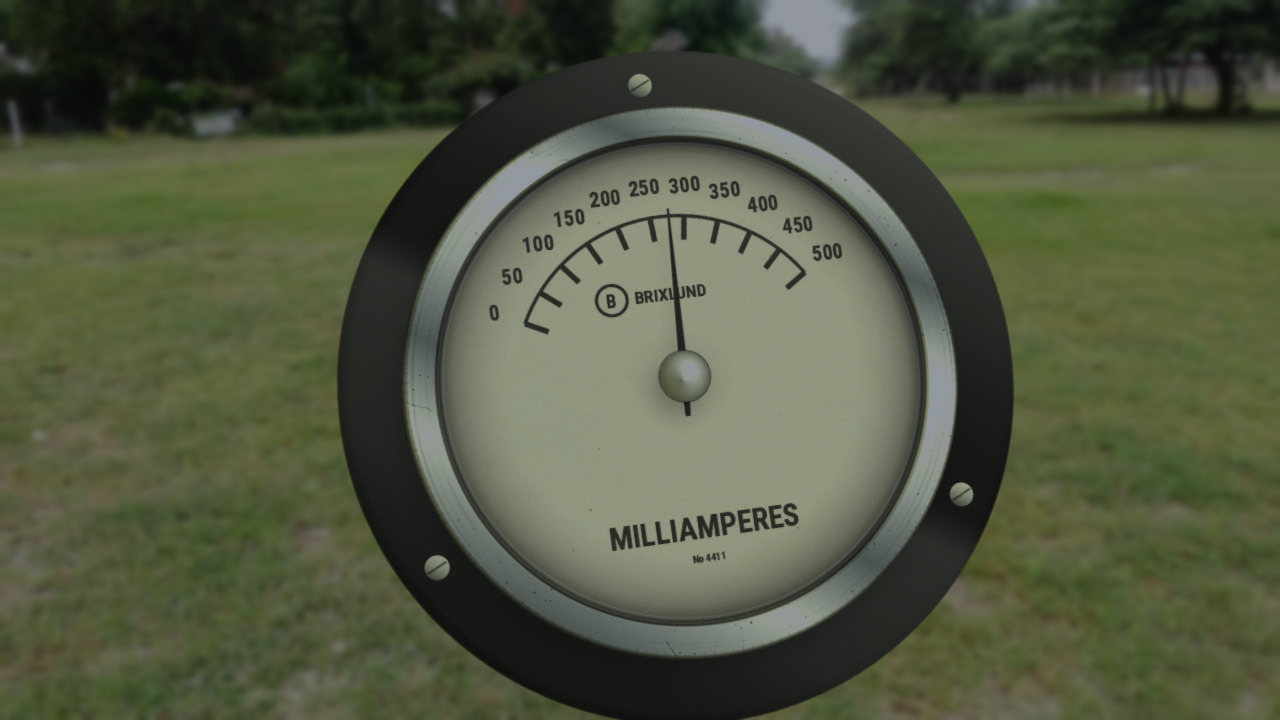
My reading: 275,mA
